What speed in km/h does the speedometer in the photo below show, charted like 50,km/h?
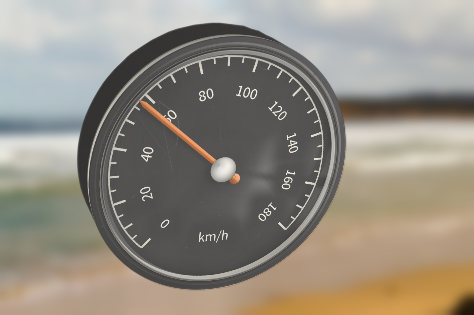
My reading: 57.5,km/h
